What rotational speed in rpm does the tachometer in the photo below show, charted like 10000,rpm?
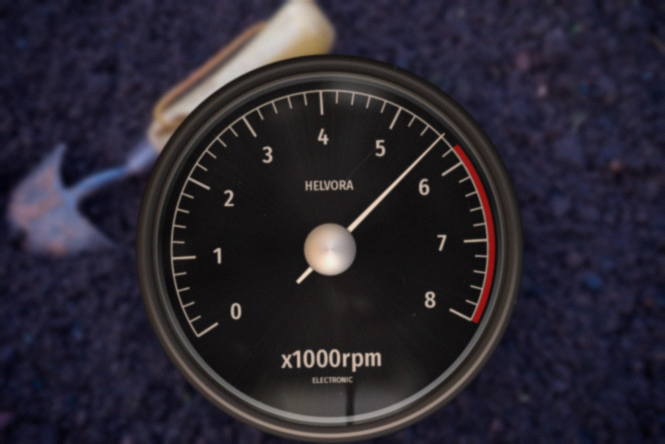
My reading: 5600,rpm
